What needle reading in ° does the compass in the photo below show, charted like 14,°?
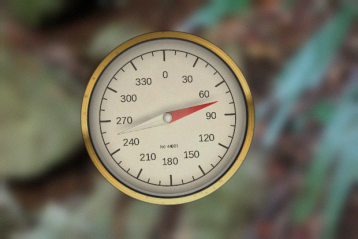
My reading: 75,°
